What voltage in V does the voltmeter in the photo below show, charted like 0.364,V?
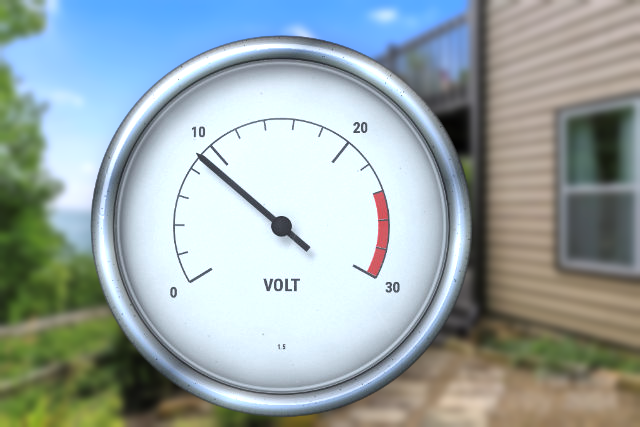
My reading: 9,V
